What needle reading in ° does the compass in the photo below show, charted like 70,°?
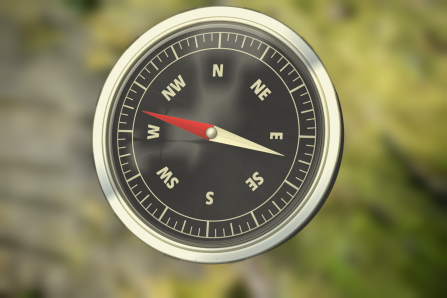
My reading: 285,°
